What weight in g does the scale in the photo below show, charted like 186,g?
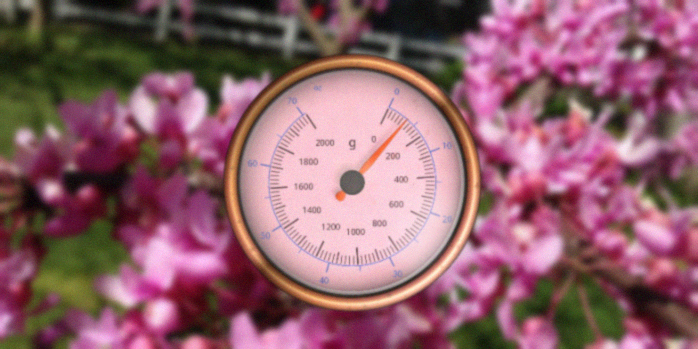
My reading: 100,g
